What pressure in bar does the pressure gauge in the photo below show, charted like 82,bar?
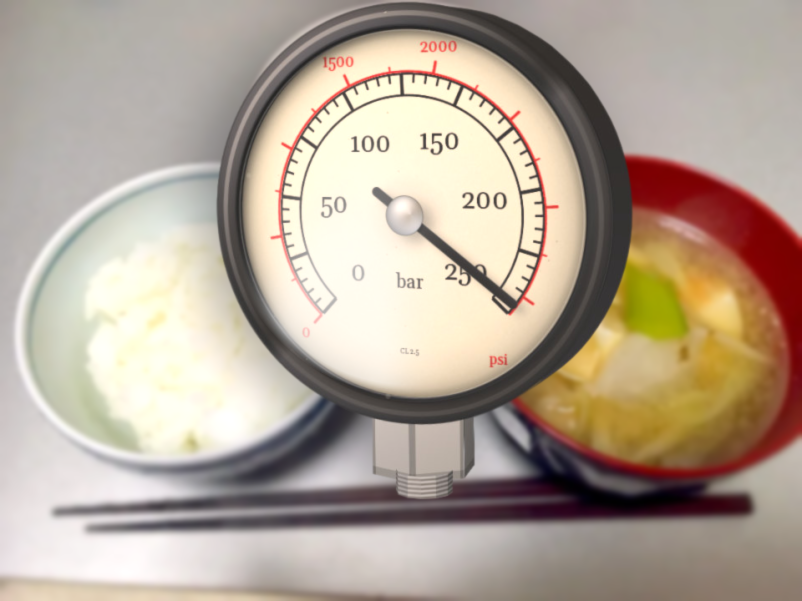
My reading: 245,bar
